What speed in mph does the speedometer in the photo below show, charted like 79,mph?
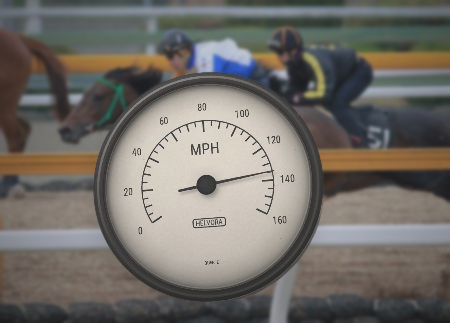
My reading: 135,mph
